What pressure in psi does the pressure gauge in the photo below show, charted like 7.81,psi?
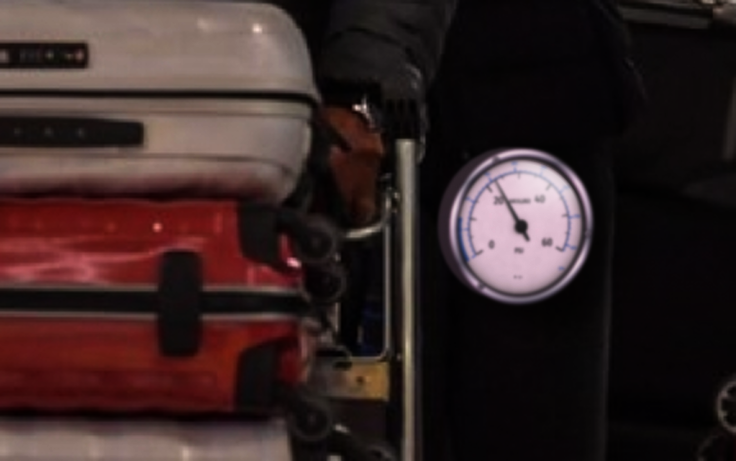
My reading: 22.5,psi
